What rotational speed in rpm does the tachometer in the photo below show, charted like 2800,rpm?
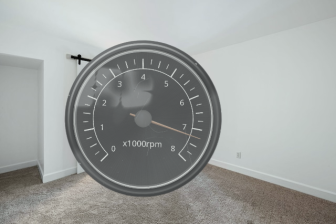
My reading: 7250,rpm
